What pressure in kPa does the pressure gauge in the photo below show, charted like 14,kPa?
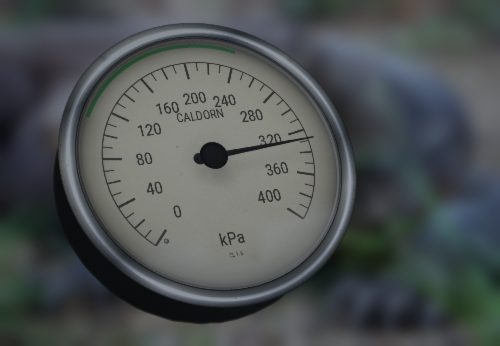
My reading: 330,kPa
